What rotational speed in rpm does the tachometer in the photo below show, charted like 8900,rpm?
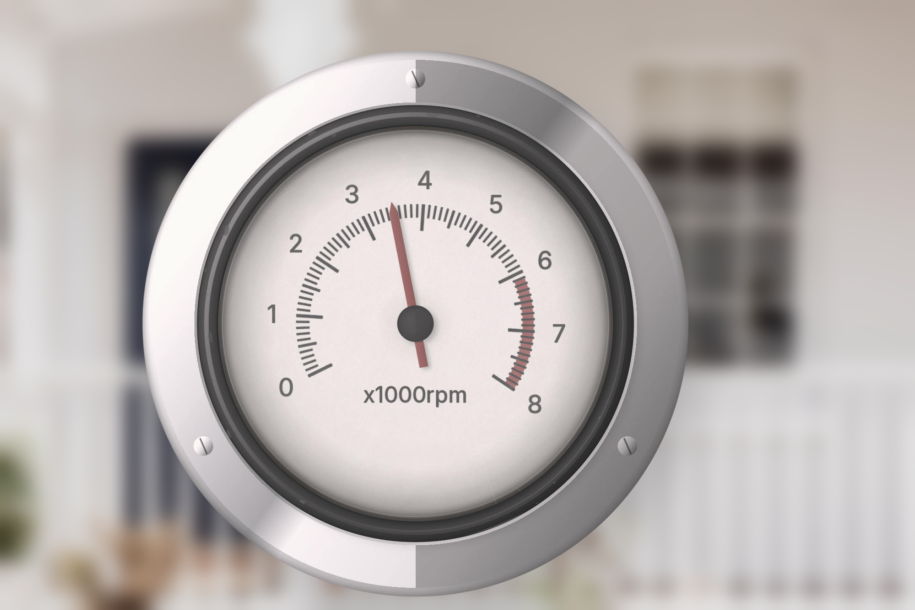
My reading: 3500,rpm
